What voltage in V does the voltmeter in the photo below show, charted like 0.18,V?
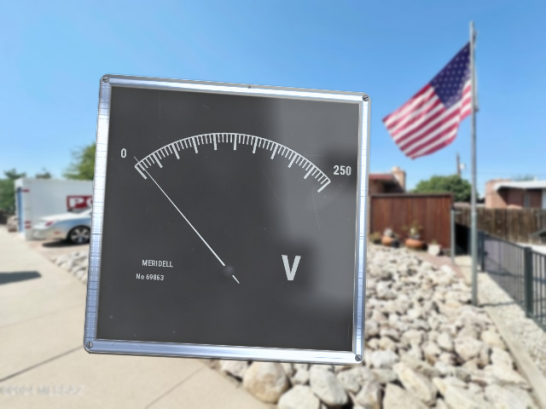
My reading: 5,V
